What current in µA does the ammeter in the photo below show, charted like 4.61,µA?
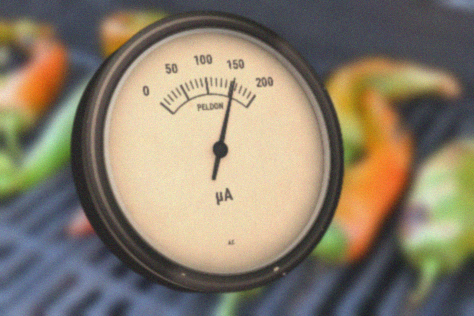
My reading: 150,µA
